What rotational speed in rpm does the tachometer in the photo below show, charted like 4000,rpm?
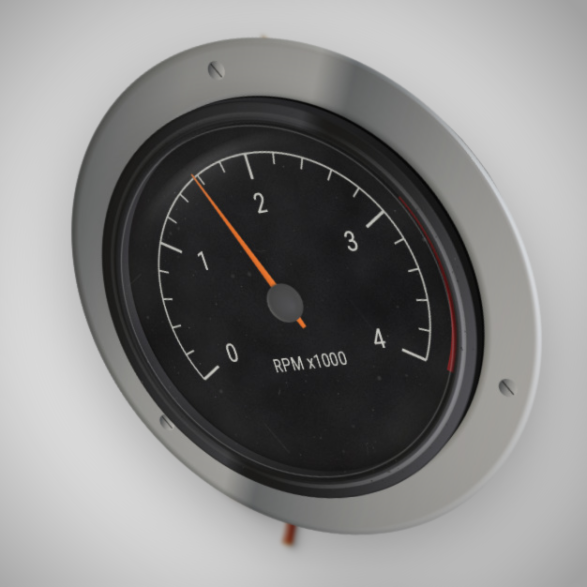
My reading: 1600,rpm
